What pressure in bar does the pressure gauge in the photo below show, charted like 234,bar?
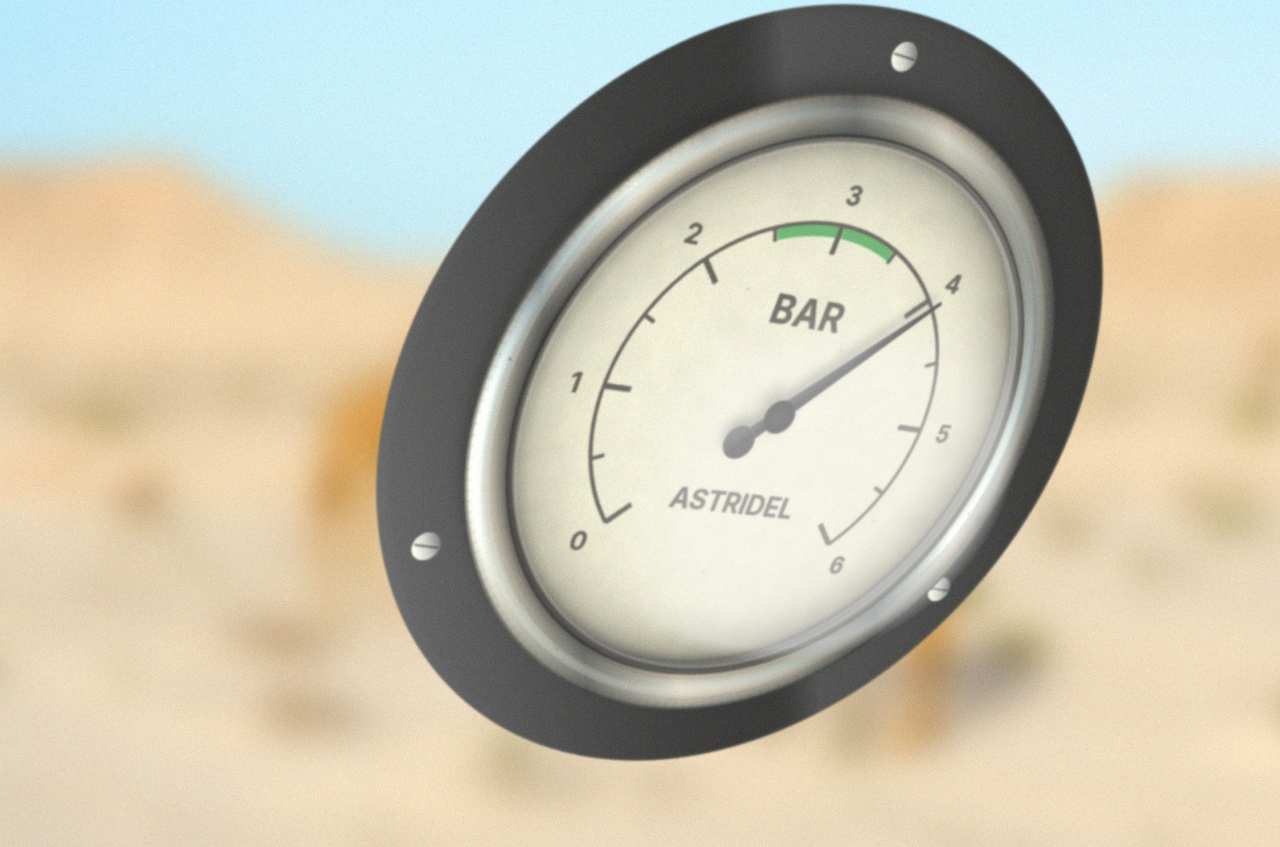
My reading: 4,bar
